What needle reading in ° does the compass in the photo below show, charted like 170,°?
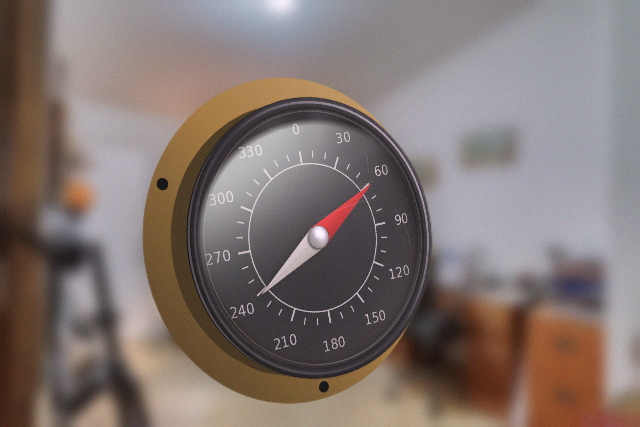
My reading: 60,°
